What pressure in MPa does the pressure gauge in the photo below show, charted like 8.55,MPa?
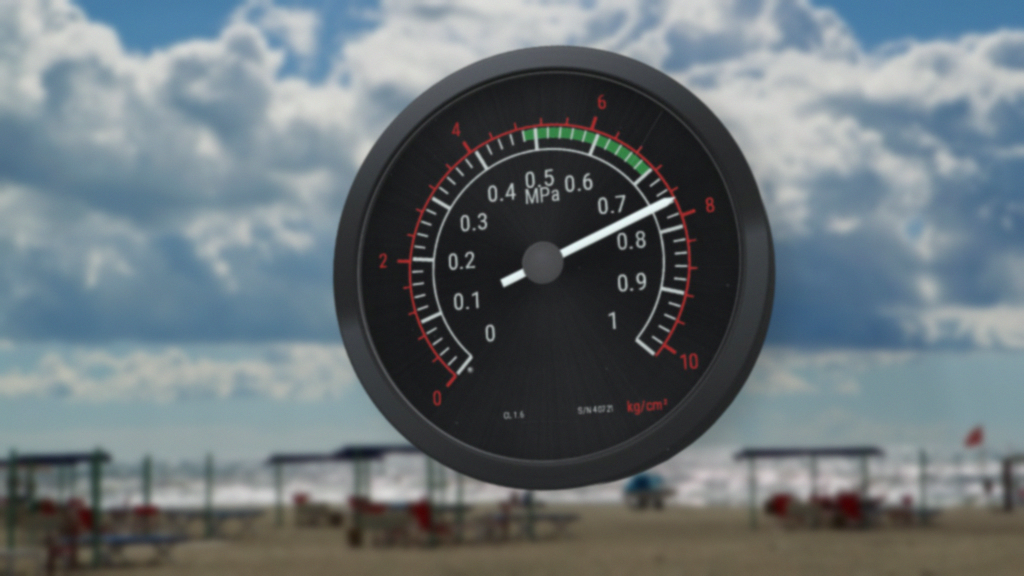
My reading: 0.76,MPa
